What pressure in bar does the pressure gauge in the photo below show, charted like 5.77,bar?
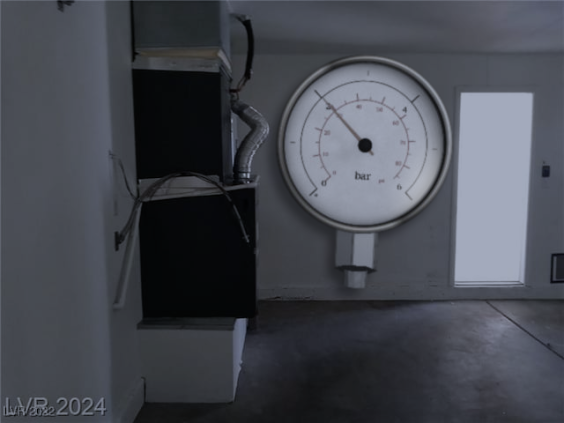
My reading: 2,bar
